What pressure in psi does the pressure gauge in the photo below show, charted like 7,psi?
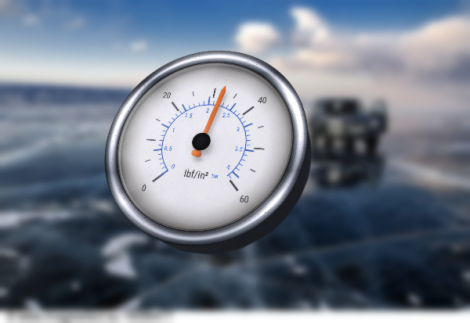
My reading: 32.5,psi
